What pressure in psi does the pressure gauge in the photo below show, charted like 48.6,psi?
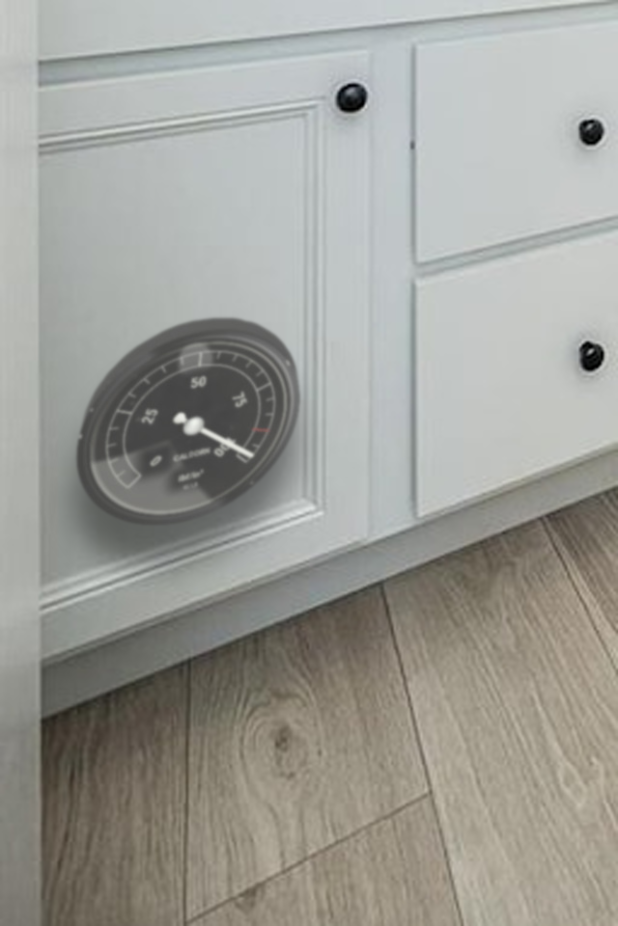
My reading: 97.5,psi
